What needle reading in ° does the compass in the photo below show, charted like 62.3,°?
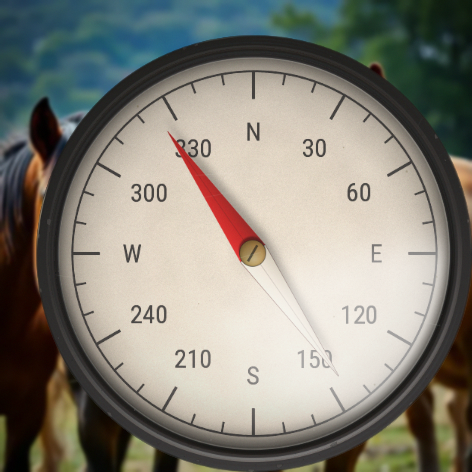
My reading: 325,°
